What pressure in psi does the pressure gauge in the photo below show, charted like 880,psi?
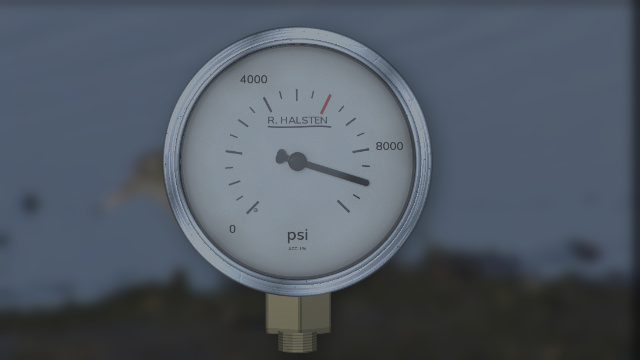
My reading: 9000,psi
